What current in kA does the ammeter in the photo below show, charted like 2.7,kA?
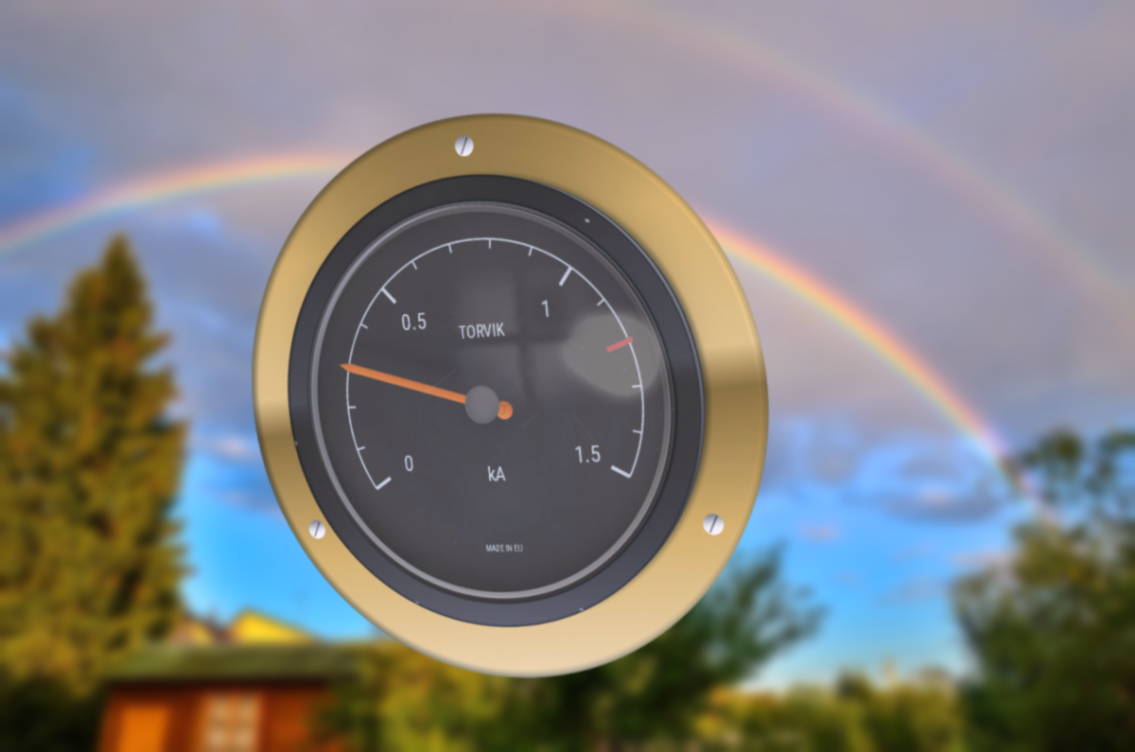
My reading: 0.3,kA
